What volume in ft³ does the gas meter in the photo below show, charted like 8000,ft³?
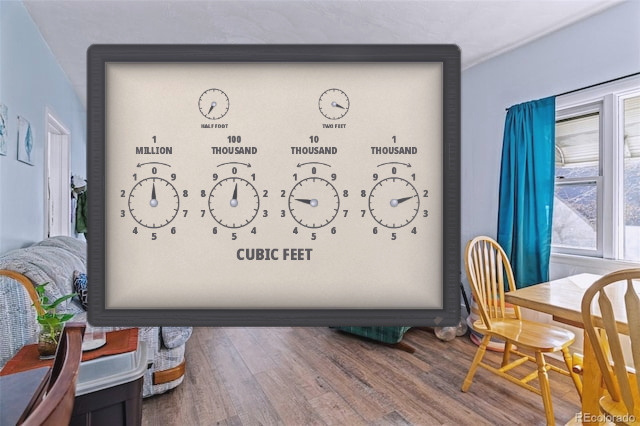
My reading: 2200,ft³
